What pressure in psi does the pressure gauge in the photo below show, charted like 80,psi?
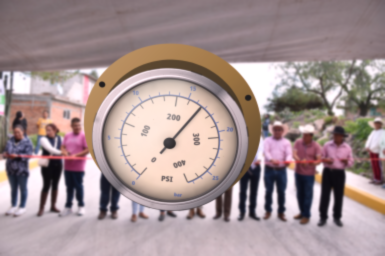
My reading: 240,psi
